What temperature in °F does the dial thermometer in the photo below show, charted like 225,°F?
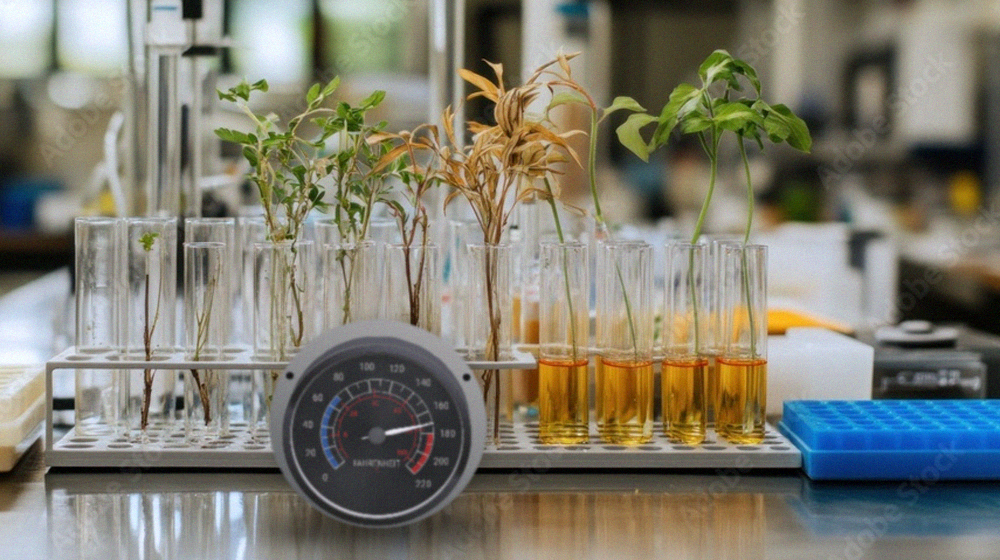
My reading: 170,°F
